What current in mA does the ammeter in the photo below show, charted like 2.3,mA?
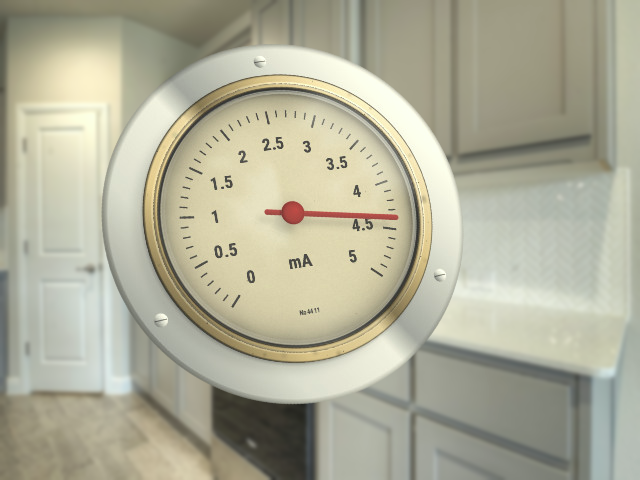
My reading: 4.4,mA
